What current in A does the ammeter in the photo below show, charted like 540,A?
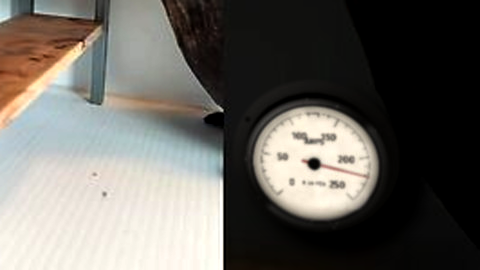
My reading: 220,A
